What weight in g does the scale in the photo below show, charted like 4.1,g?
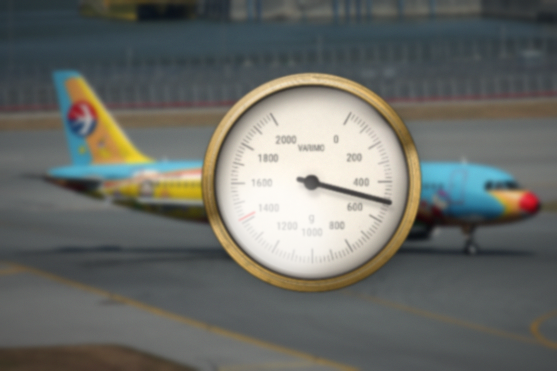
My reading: 500,g
